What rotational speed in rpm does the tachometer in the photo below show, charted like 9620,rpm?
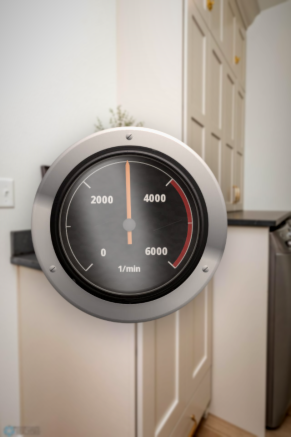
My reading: 3000,rpm
